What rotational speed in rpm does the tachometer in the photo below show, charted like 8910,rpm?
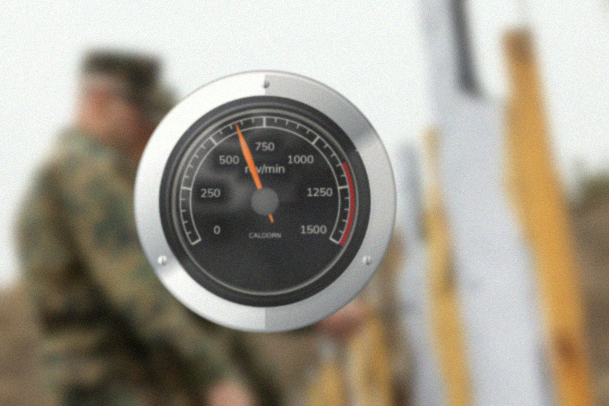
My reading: 625,rpm
